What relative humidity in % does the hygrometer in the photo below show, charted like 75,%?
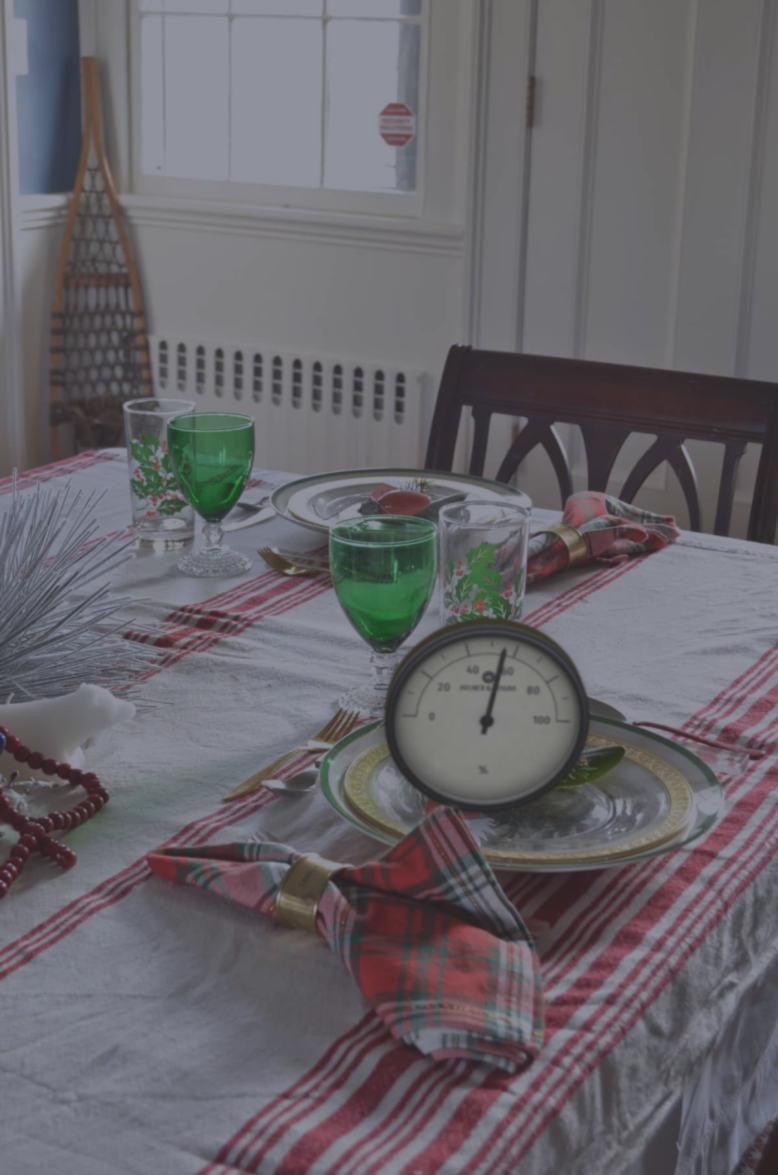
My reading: 55,%
